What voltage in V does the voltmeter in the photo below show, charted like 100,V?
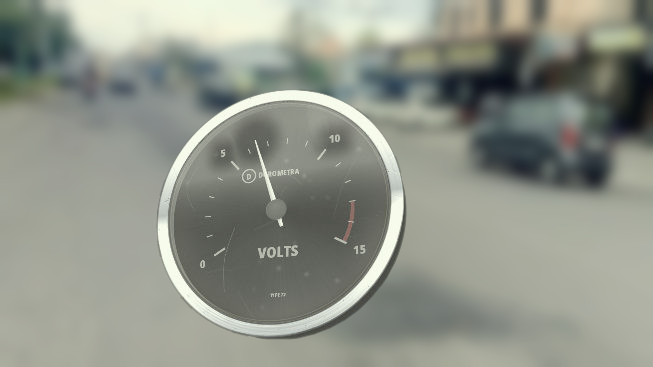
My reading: 6.5,V
